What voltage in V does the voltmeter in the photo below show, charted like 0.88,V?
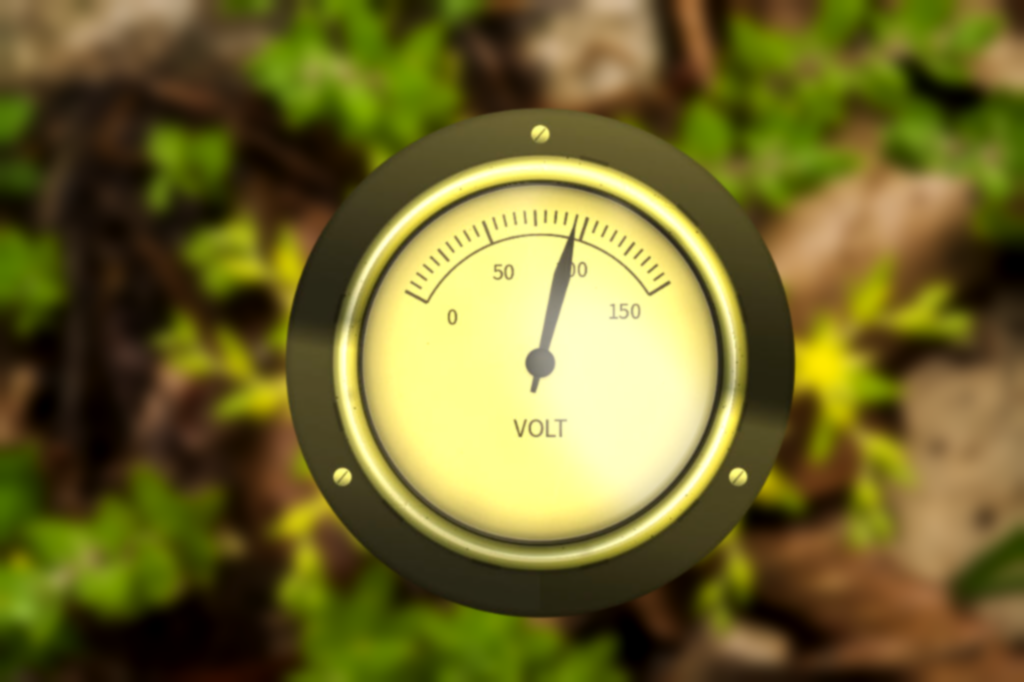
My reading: 95,V
